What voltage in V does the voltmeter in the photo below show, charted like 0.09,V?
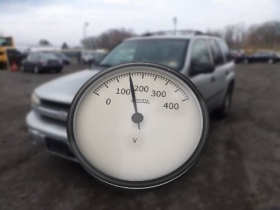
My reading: 150,V
